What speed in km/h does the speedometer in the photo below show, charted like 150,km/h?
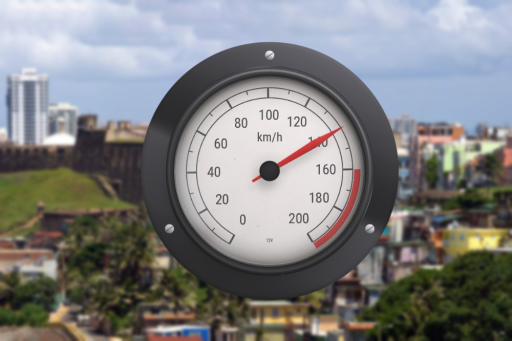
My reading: 140,km/h
